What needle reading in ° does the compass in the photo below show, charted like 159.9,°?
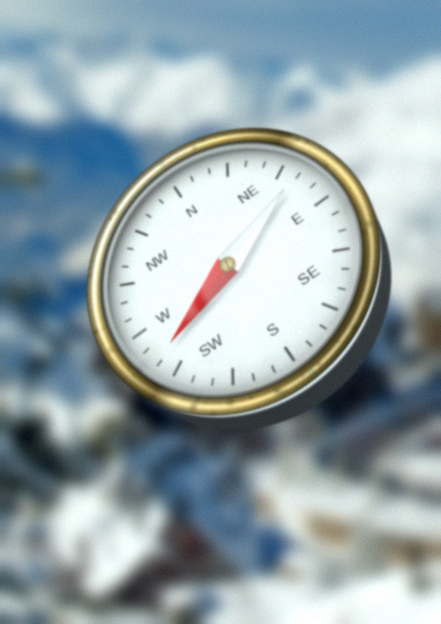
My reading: 250,°
